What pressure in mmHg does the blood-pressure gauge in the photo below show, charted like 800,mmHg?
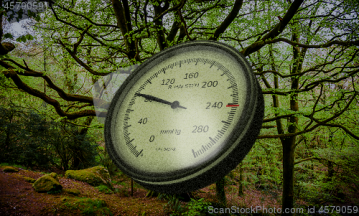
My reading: 80,mmHg
